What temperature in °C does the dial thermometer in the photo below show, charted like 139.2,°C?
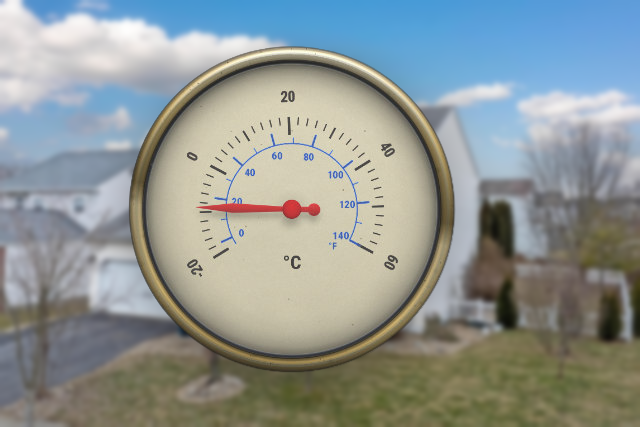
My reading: -9,°C
